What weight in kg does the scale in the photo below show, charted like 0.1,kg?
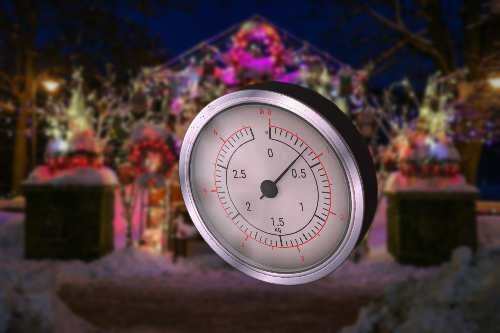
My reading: 0.35,kg
